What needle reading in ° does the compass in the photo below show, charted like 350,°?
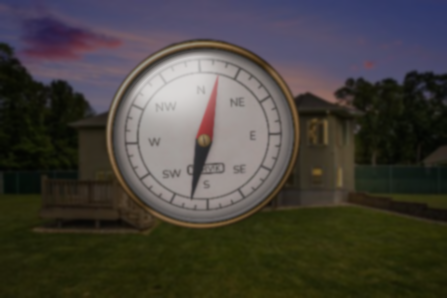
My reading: 15,°
